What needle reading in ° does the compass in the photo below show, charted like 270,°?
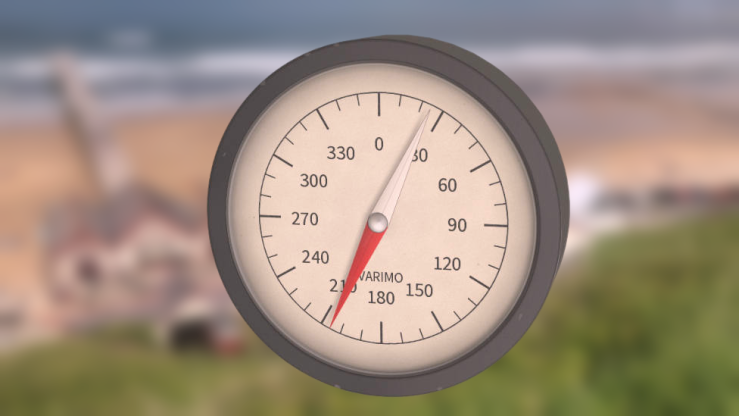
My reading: 205,°
